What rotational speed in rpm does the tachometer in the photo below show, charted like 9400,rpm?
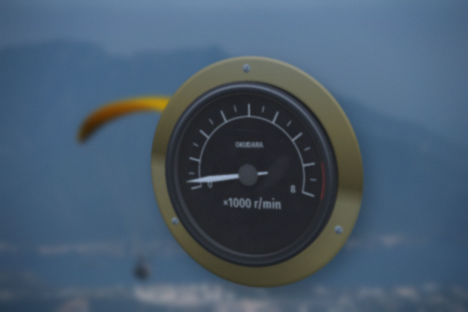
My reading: 250,rpm
